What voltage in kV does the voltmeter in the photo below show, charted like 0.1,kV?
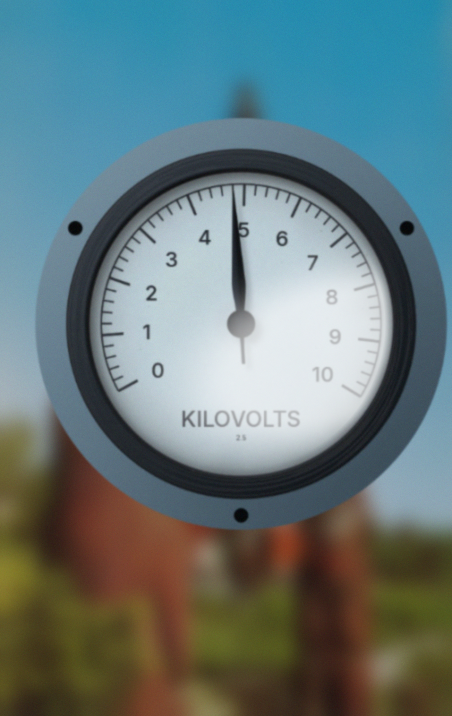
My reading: 4.8,kV
